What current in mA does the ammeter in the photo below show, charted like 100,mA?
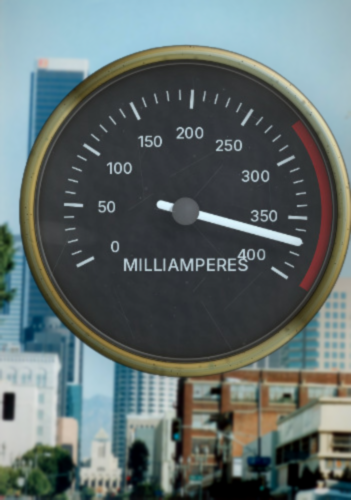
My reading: 370,mA
